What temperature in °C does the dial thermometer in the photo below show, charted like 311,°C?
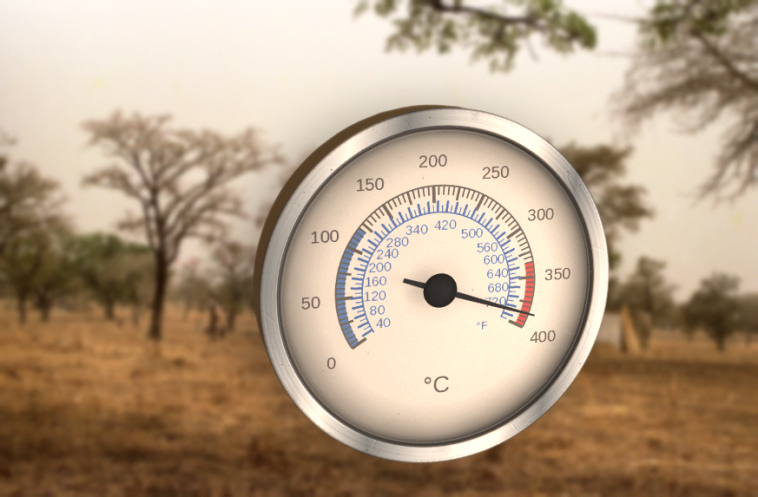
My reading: 385,°C
